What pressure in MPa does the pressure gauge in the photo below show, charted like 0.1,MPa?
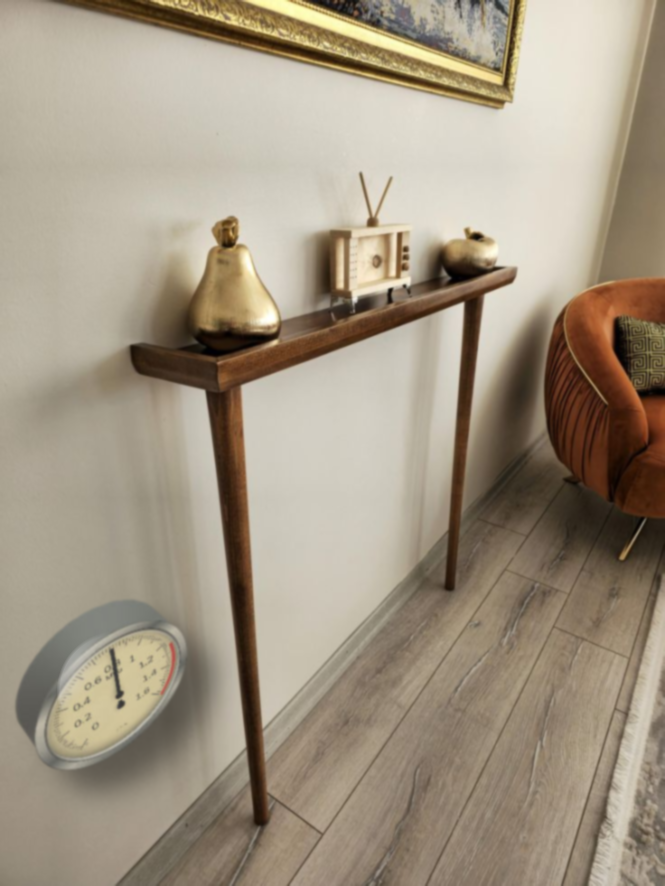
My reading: 0.8,MPa
